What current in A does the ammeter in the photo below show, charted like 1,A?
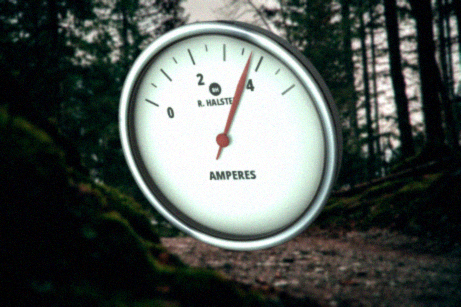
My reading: 3.75,A
